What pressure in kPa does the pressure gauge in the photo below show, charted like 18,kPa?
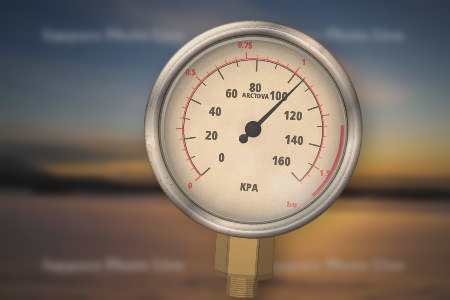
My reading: 105,kPa
